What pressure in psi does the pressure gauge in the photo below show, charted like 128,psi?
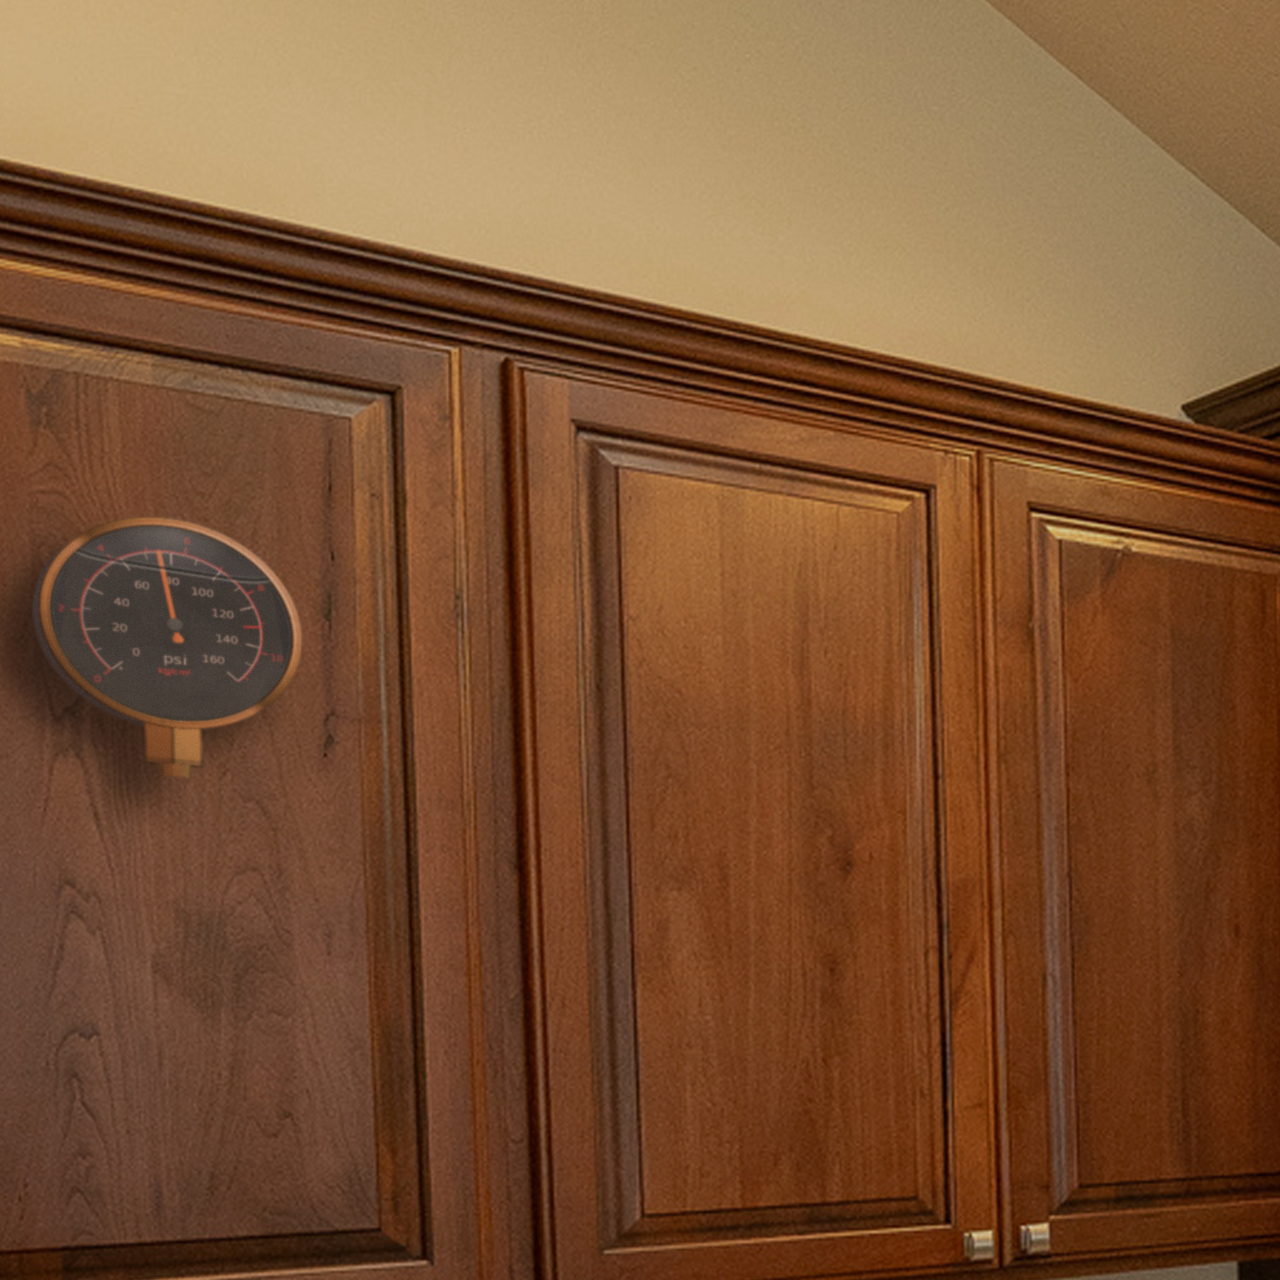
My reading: 75,psi
